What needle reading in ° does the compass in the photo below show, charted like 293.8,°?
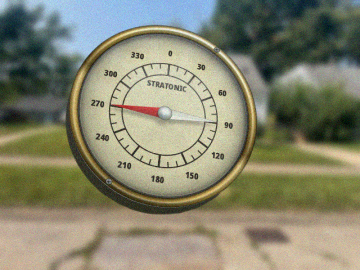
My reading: 270,°
